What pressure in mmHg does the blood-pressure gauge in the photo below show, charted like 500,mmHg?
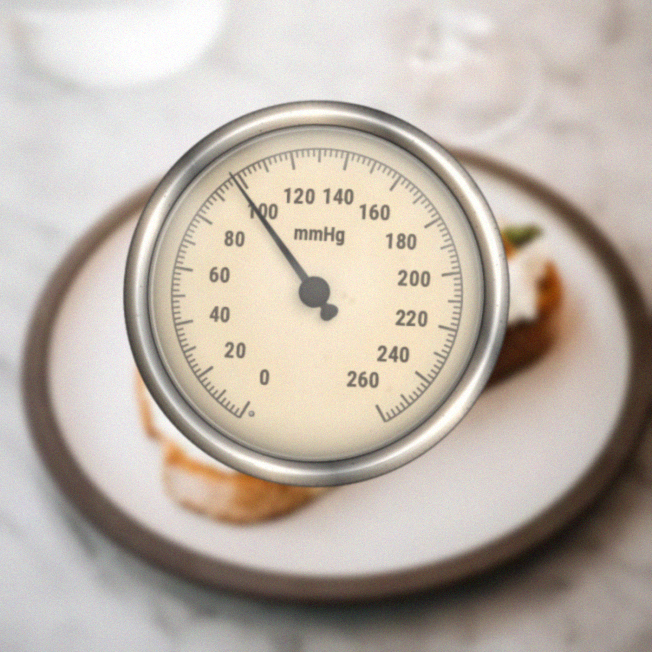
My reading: 98,mmHg
